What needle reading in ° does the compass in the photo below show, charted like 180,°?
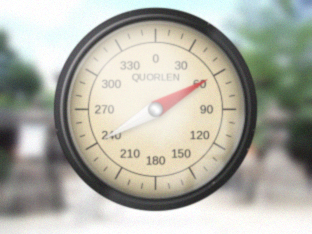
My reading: 60,°
